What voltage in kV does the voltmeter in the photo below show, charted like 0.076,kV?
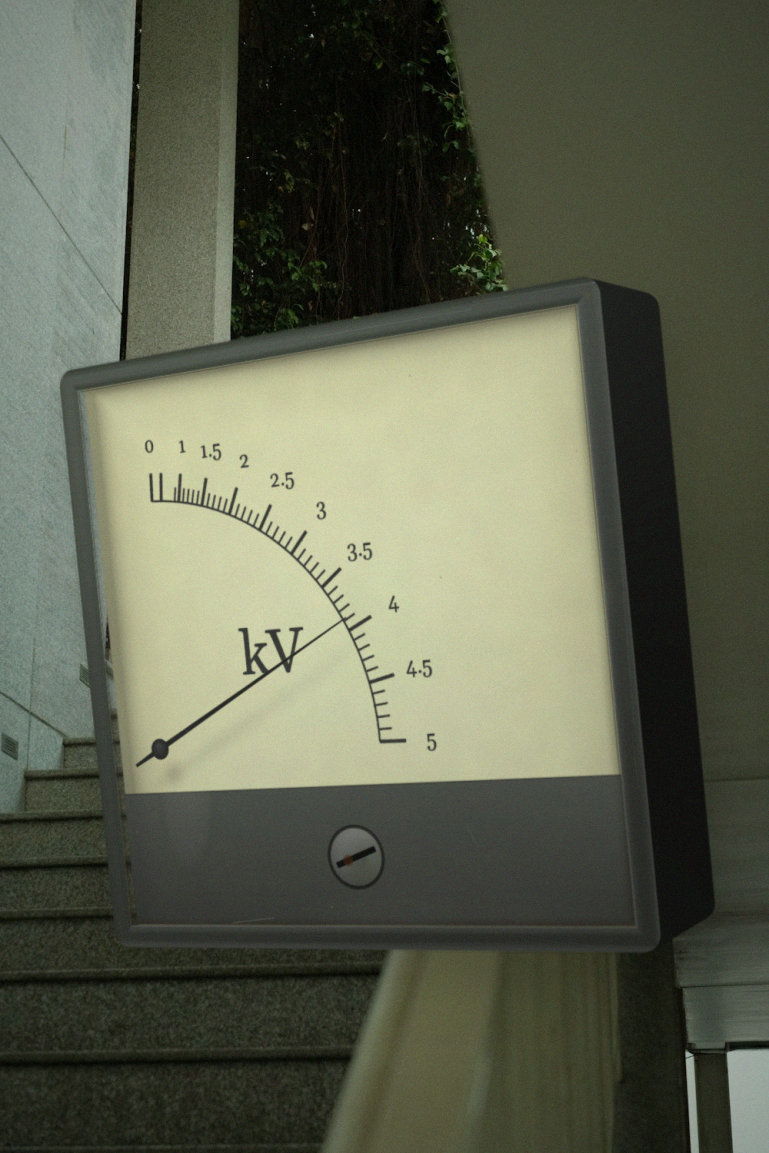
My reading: 3.9,kV
